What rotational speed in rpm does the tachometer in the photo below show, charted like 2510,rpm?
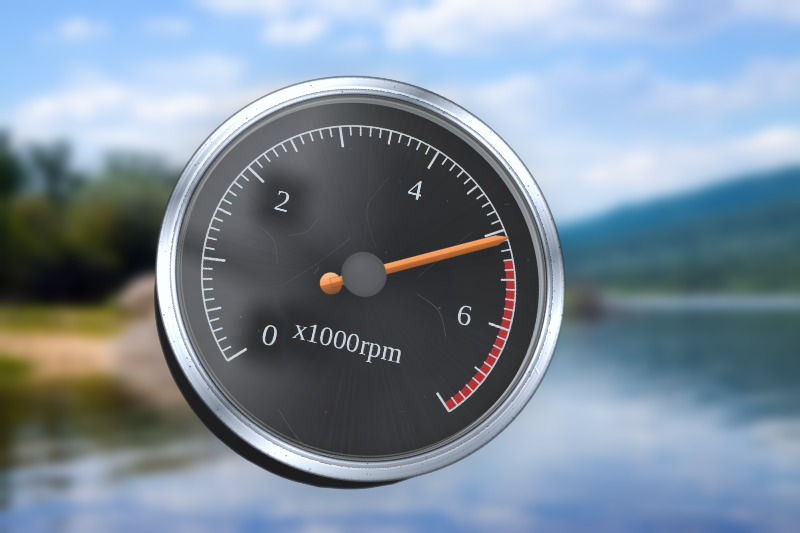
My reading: 5100,rpm
